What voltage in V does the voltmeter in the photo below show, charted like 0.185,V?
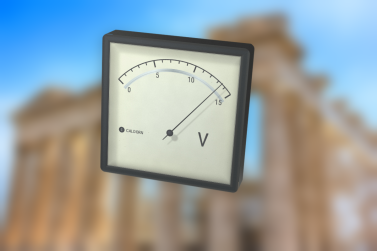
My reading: 13.5,V
